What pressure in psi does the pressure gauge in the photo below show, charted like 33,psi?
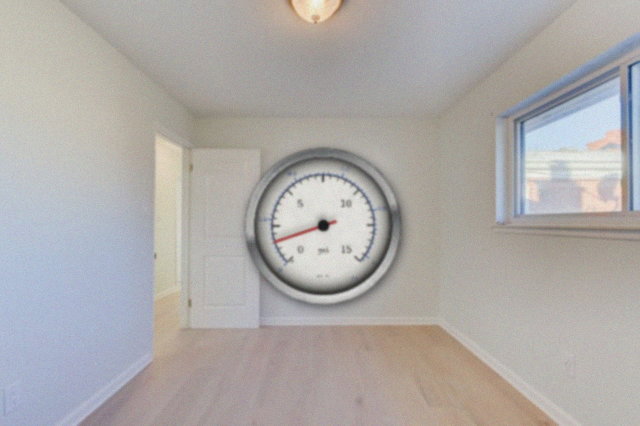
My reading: 1.5,psi
